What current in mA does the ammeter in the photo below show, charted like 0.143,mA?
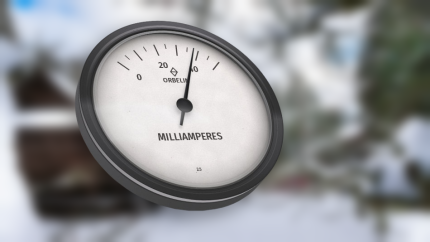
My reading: 37.5,mA
